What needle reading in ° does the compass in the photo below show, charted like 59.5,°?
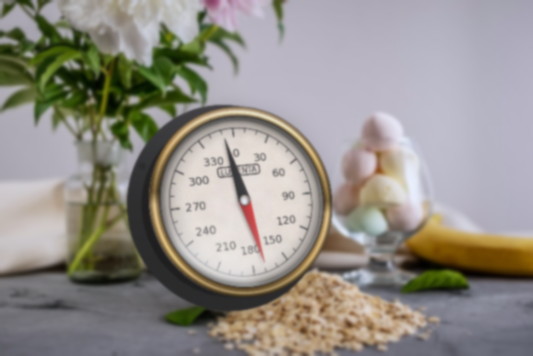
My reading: 170,°
